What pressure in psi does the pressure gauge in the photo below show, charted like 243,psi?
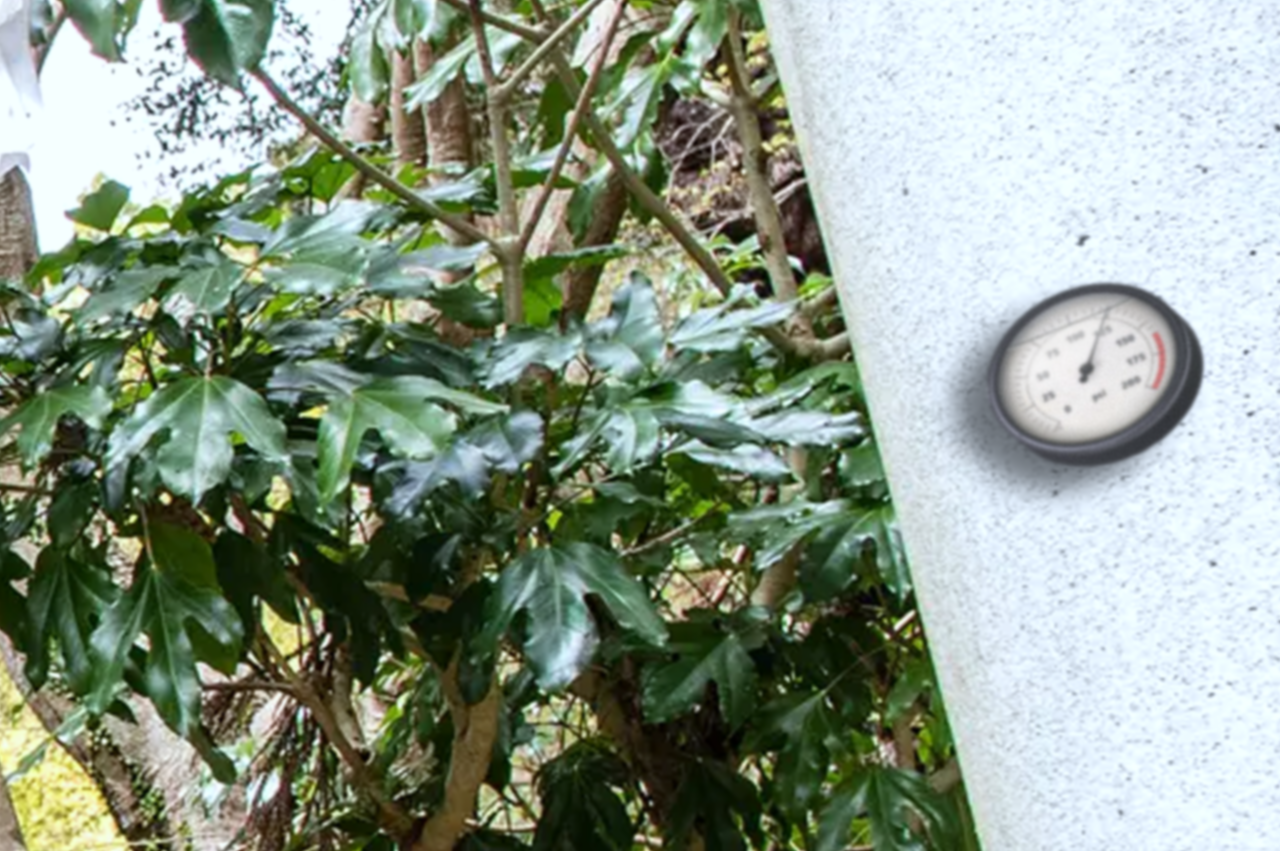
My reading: 125,psi
